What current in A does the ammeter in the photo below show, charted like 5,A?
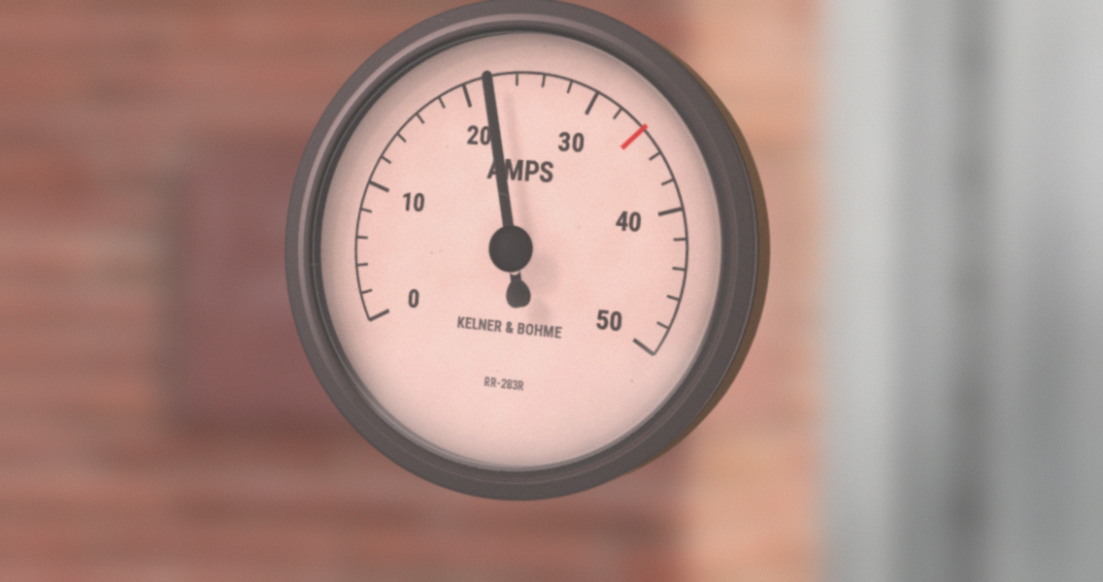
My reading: 22,A
